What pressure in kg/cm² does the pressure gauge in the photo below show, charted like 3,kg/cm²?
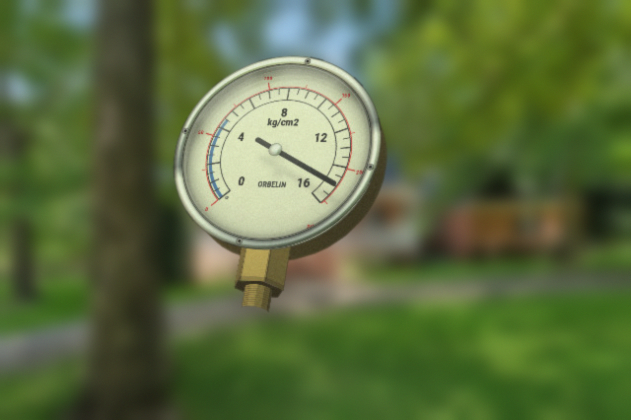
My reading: 15,kg/cm²
